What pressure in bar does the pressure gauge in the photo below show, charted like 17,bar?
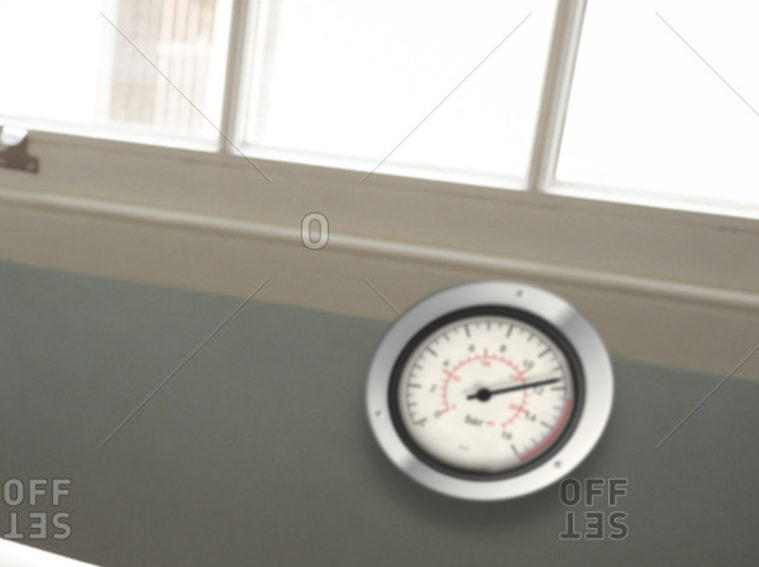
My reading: 11.5,bar
